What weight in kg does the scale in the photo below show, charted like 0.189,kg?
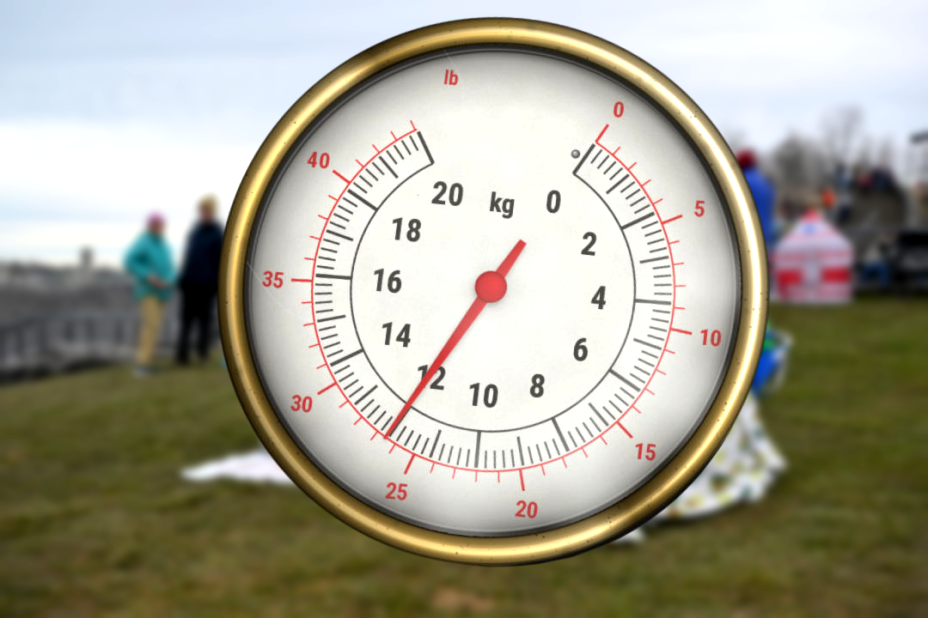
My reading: 12,kg
